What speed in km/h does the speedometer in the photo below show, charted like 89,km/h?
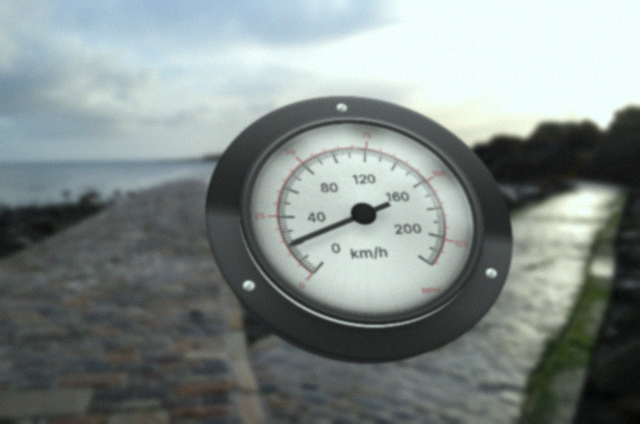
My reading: 20,km/h
